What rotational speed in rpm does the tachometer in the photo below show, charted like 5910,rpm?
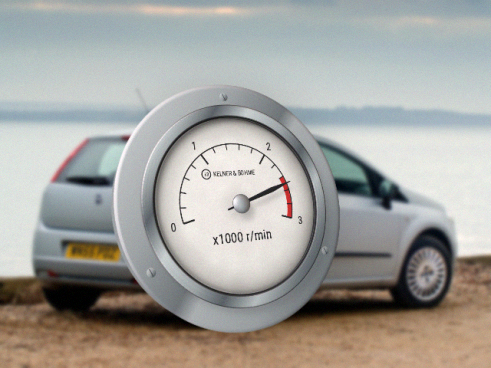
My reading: 2500,rpm
